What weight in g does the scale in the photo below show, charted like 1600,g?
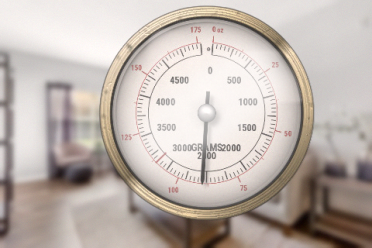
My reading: 2550,g
